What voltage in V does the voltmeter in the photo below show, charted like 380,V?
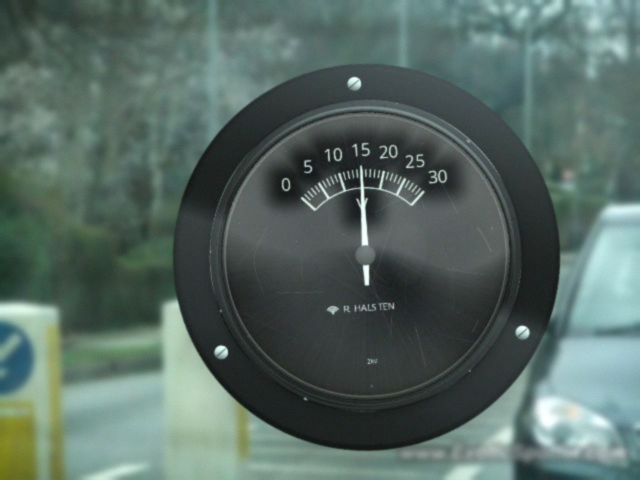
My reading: 15,V
